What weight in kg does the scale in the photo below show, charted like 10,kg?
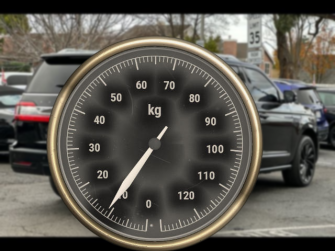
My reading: 11,kg
